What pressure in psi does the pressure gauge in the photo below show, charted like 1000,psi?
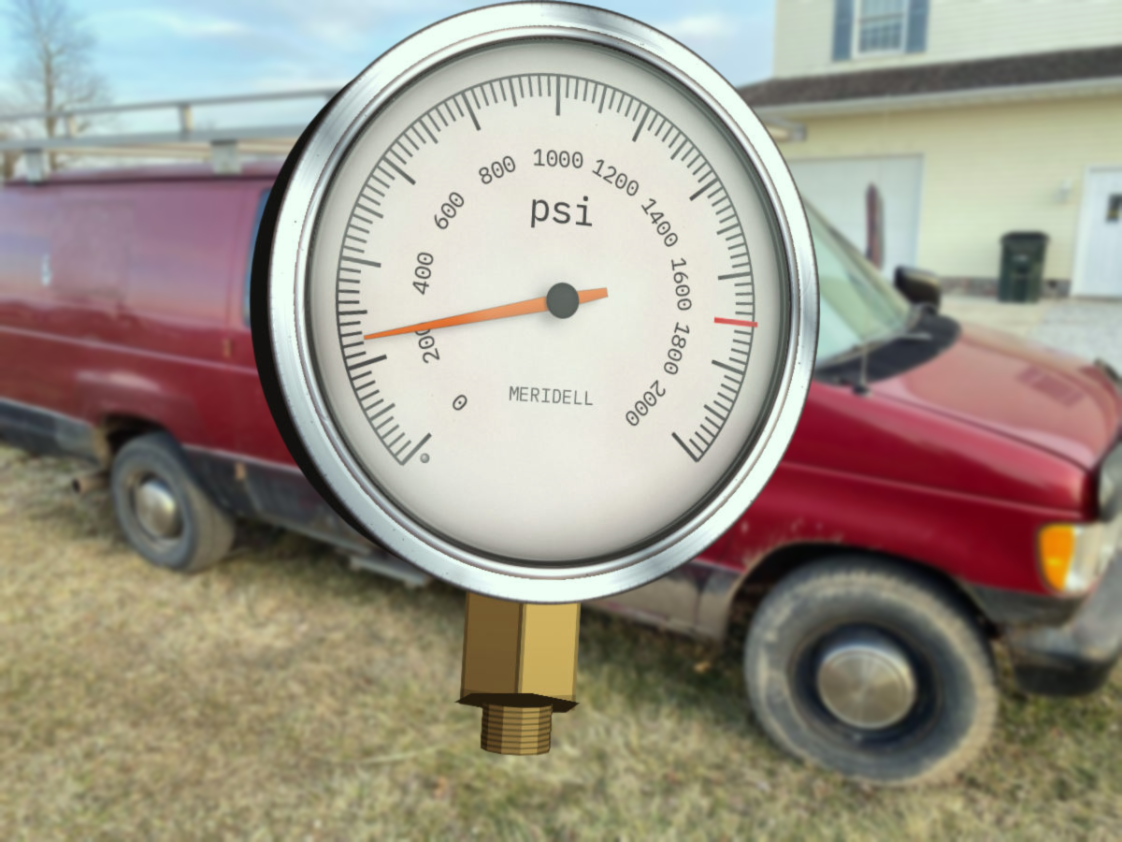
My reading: 250,psi
